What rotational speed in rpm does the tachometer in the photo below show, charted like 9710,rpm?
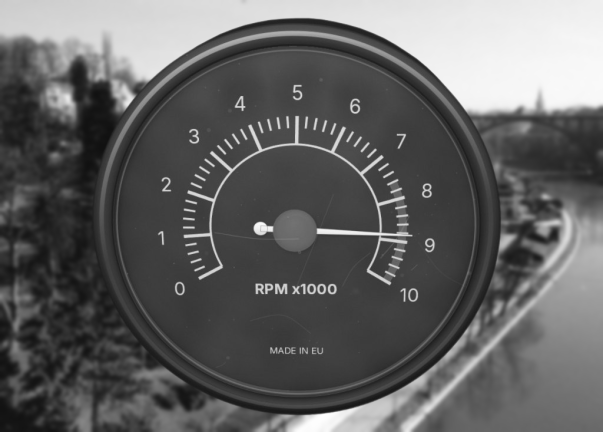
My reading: 8800,rpm
